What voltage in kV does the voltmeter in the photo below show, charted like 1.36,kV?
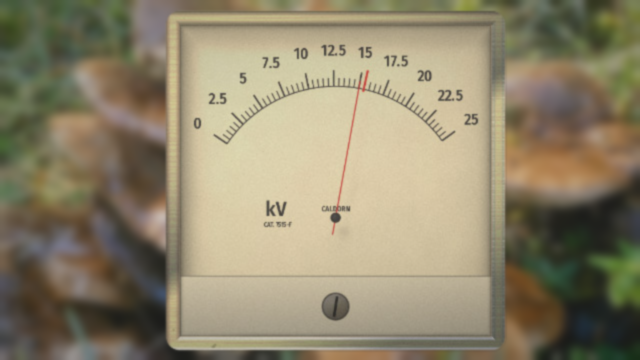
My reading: 15,kV
